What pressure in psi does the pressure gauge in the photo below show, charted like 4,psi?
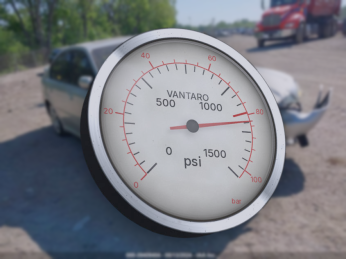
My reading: 1200,psi
